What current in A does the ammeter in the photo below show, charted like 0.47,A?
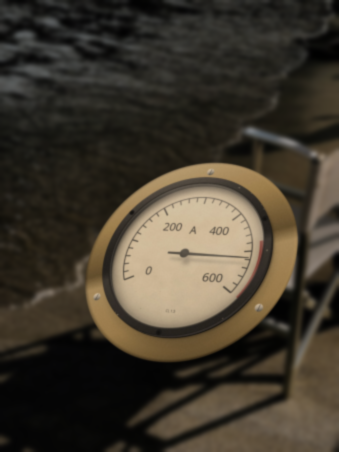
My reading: 520,A
